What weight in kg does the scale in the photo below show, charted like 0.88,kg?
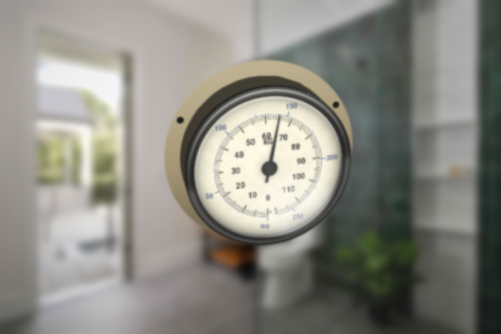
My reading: 65,kg
